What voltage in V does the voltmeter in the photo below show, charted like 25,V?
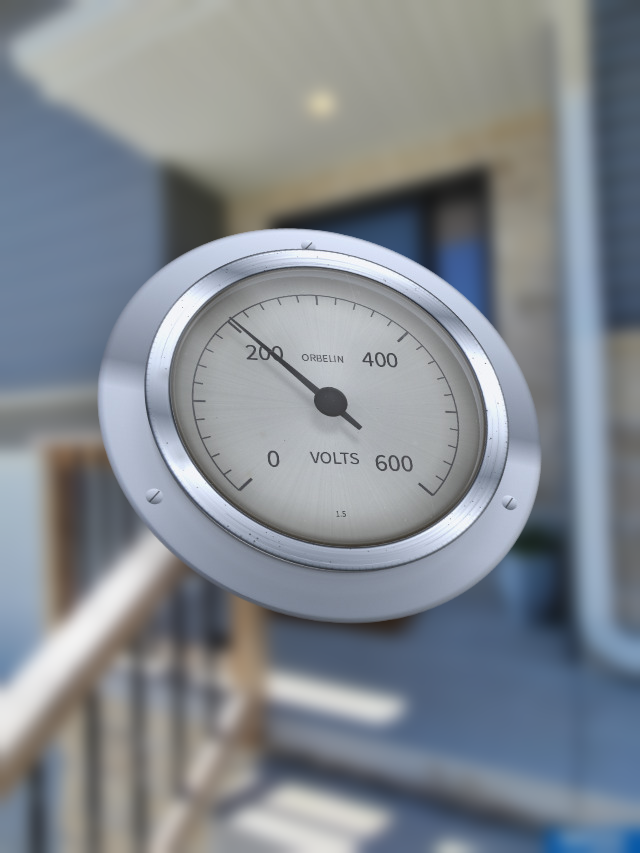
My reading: 200,V
